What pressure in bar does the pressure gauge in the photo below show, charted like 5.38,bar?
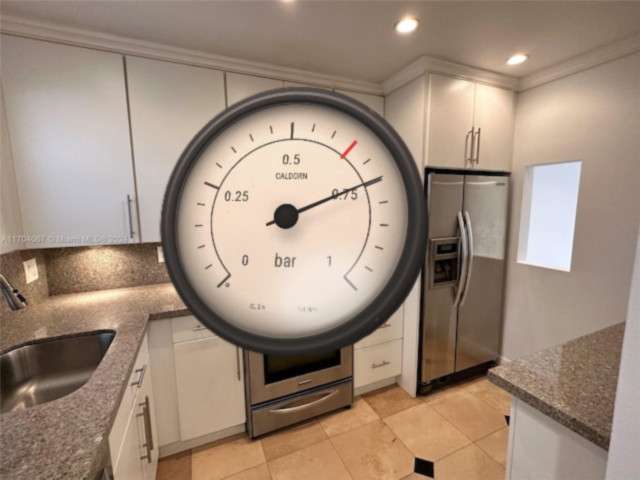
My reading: 0.75,bar
